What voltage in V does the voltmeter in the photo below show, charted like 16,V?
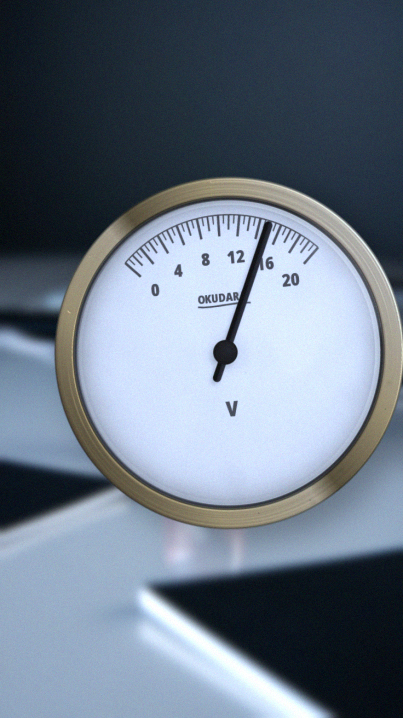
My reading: 15,V
